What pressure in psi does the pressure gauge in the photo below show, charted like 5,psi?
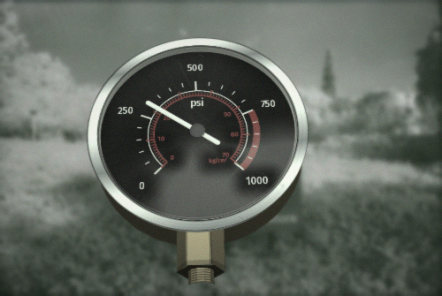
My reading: 300,psi
